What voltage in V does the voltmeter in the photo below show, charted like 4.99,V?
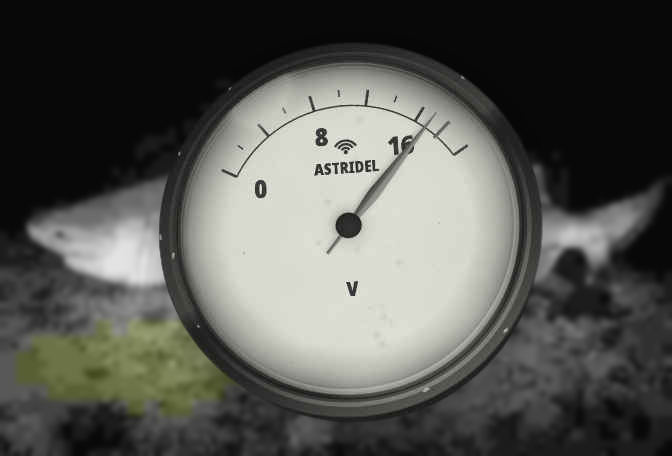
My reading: 17,V
